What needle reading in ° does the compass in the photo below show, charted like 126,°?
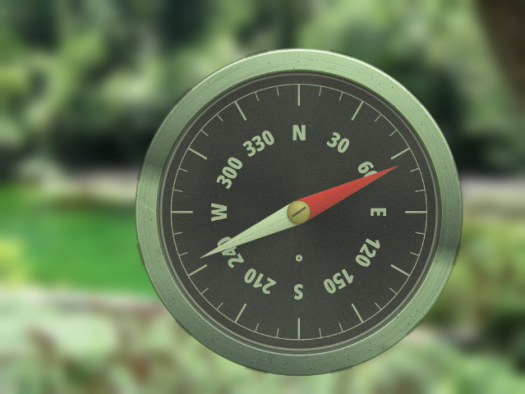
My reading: 65,°
